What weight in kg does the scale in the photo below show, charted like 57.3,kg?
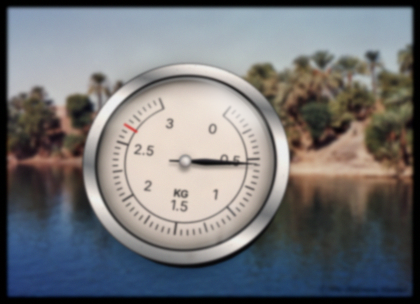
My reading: 0.55,kg
